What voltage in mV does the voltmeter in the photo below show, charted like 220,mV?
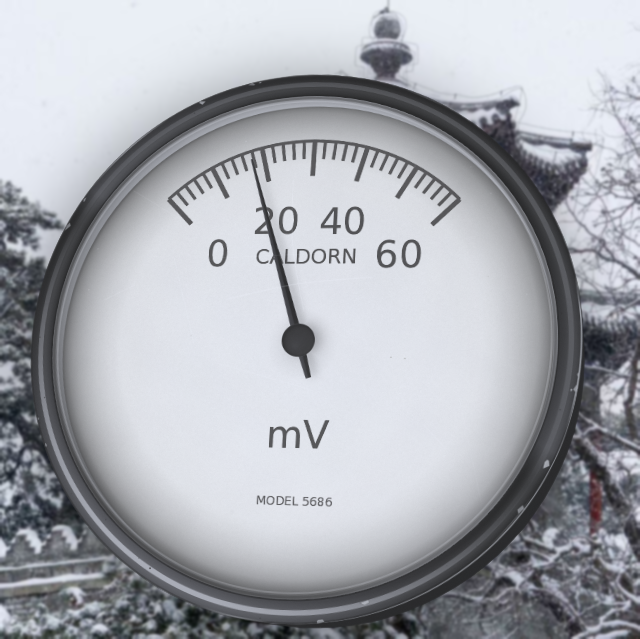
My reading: 18,mV
